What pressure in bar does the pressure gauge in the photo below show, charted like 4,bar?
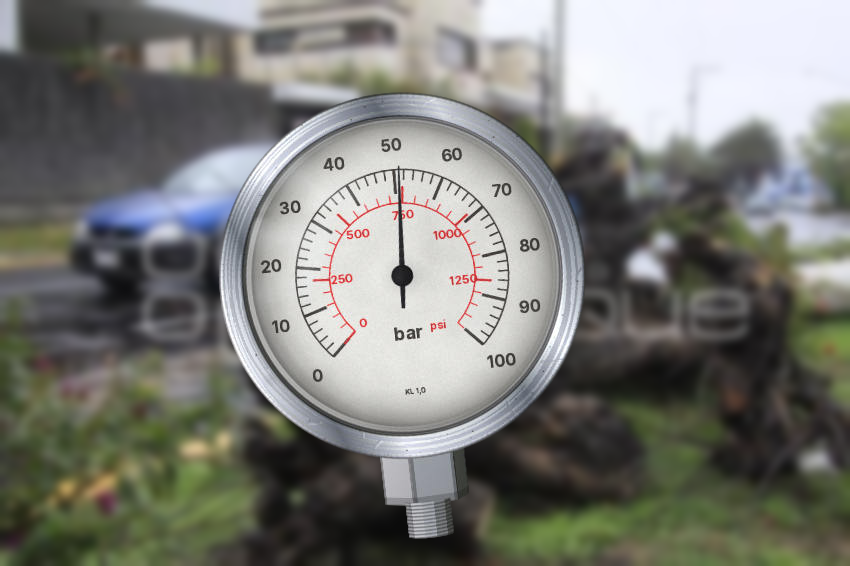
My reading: 51,bar
